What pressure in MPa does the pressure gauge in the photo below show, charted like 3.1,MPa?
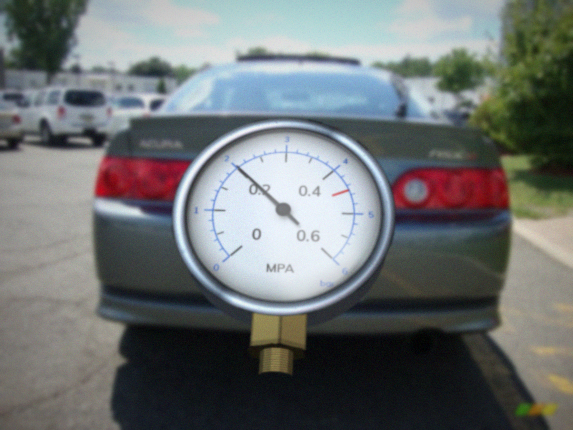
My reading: 0.2,MPa
